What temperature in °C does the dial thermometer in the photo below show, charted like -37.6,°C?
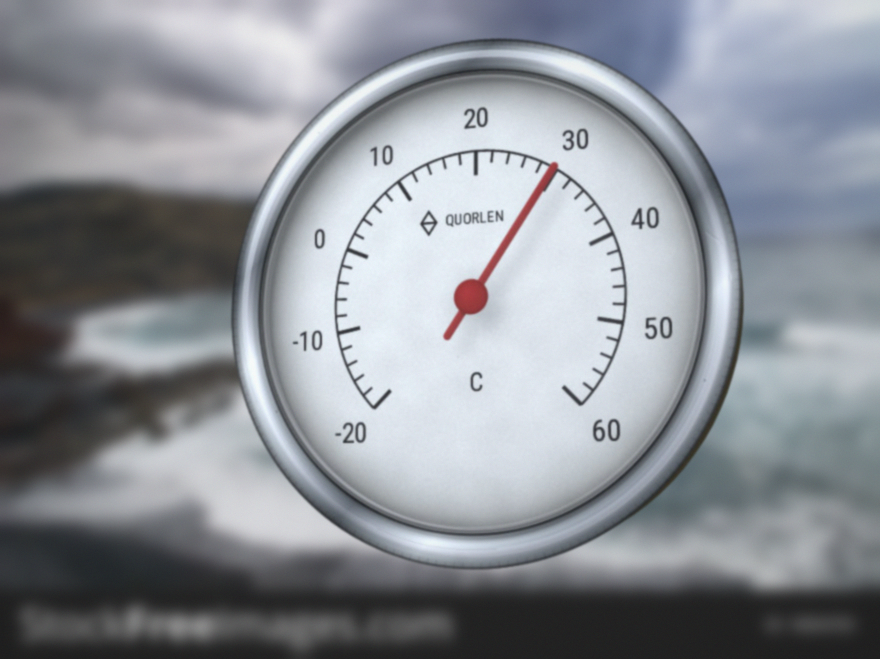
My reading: 30,°C
